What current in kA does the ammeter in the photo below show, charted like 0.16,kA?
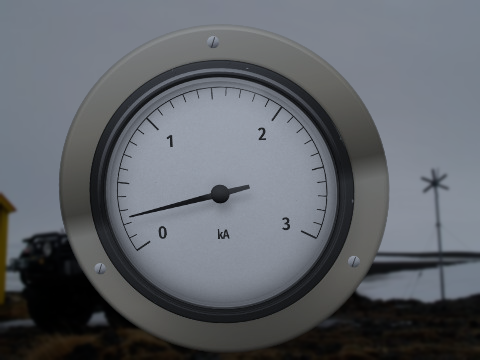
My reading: 0.25,kA
